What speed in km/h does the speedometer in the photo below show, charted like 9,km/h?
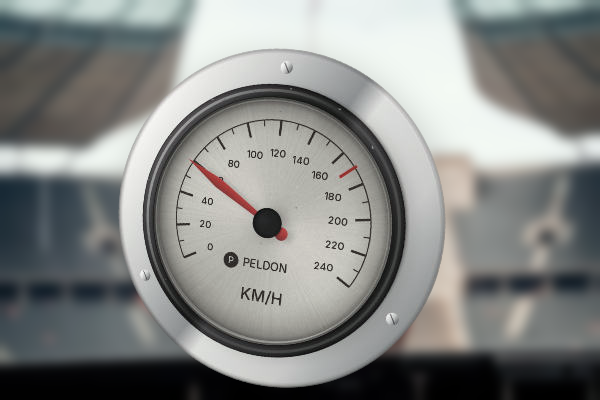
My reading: 60,km/h
